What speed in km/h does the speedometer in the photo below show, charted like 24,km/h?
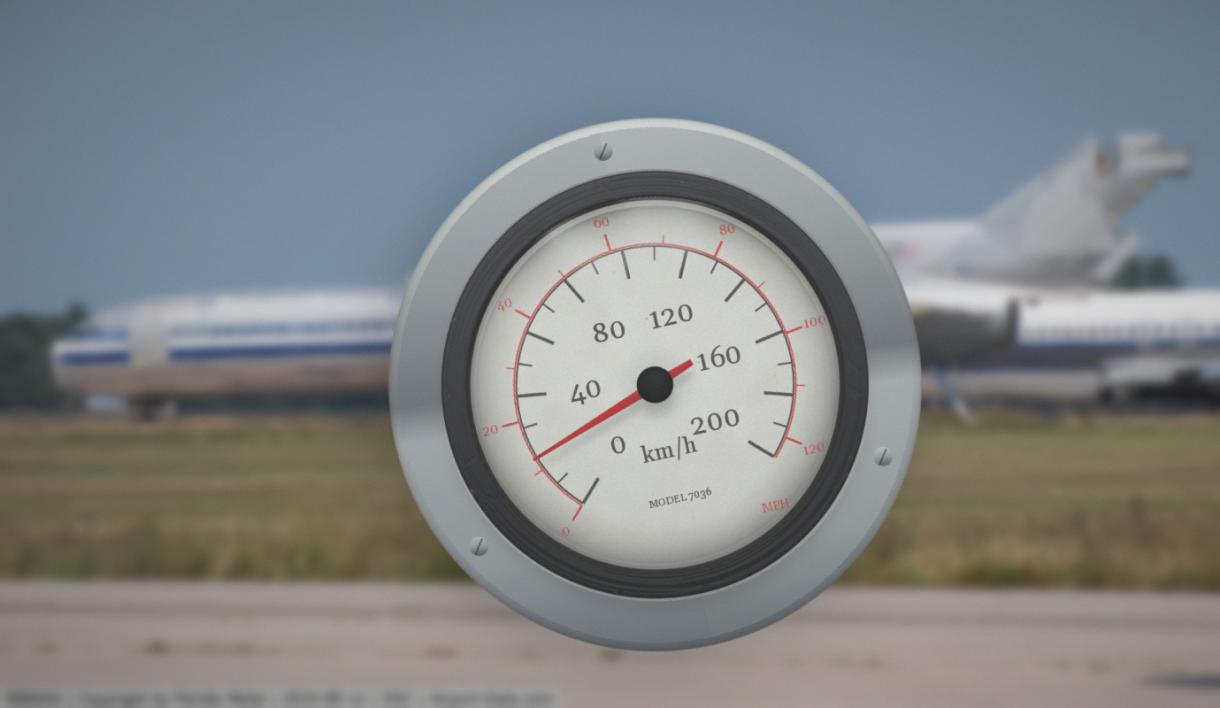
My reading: 20,km/h
